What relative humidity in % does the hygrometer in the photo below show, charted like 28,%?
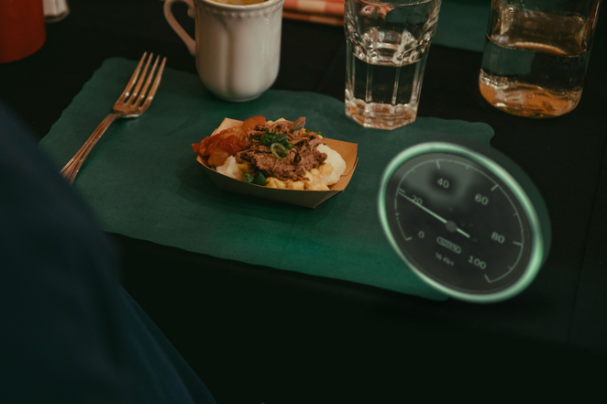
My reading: 20,%
